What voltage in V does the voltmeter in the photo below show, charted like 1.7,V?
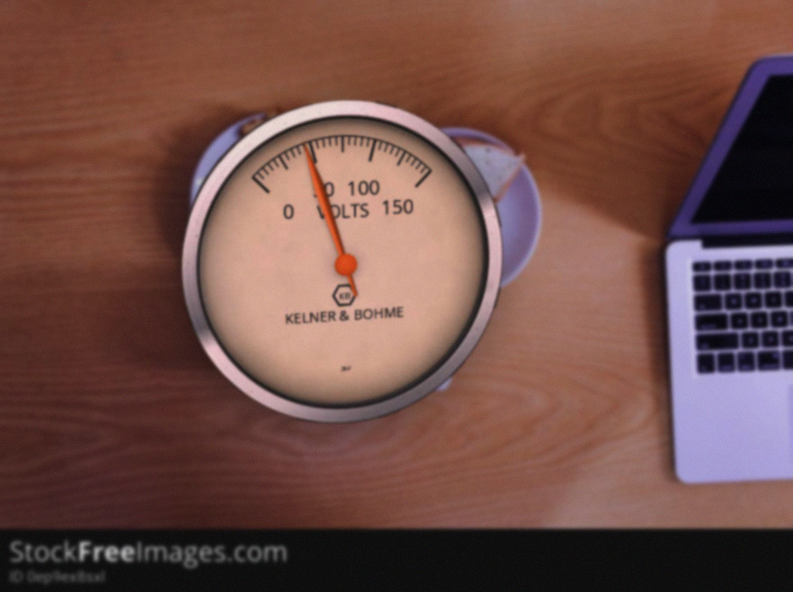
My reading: 45,V
